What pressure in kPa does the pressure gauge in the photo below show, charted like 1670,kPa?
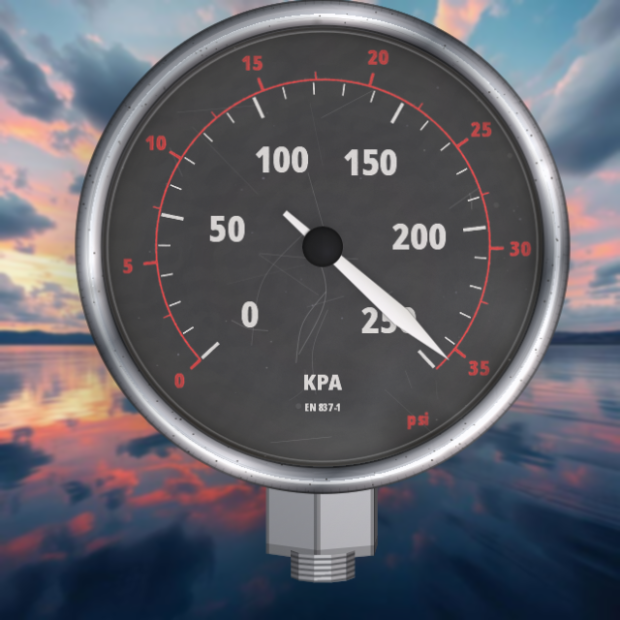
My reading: 245,kPa
